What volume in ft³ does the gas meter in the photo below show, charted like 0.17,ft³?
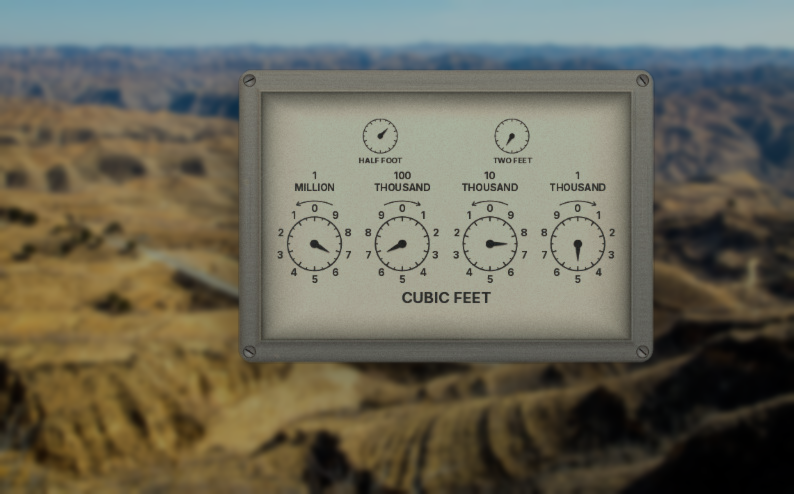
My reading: 667500,ft³
